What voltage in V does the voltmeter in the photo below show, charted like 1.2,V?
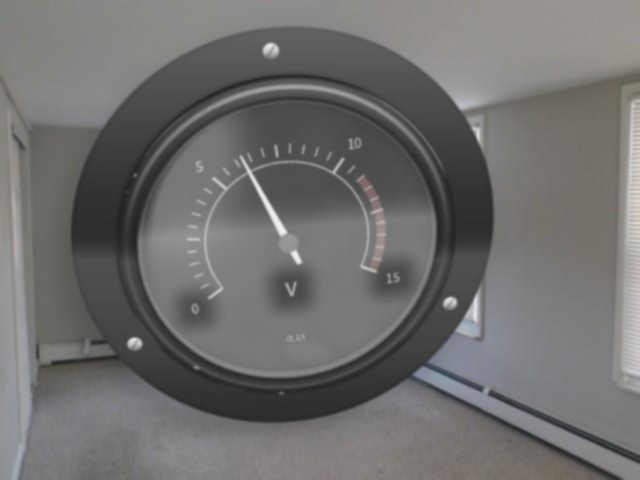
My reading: 6.25,V
